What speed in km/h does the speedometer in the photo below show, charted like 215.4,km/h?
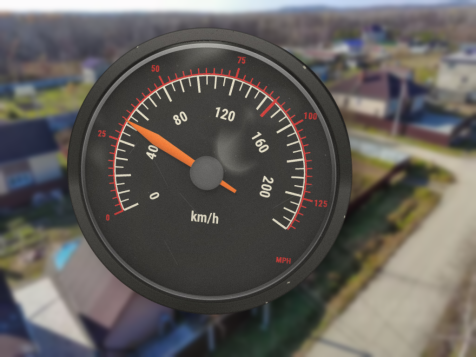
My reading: 52.5,km/h
